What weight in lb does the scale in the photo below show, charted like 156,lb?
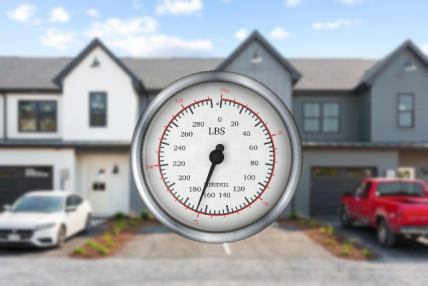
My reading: 168,lb
